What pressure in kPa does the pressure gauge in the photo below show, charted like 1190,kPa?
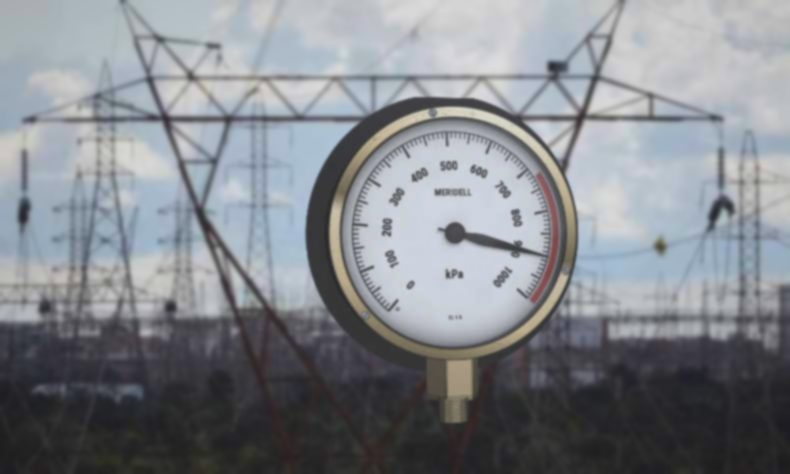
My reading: 900,kPa
